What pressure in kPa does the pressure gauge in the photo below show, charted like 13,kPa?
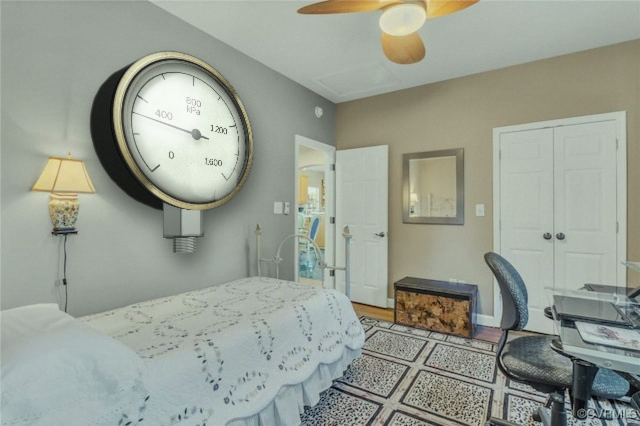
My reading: 300,kPa
